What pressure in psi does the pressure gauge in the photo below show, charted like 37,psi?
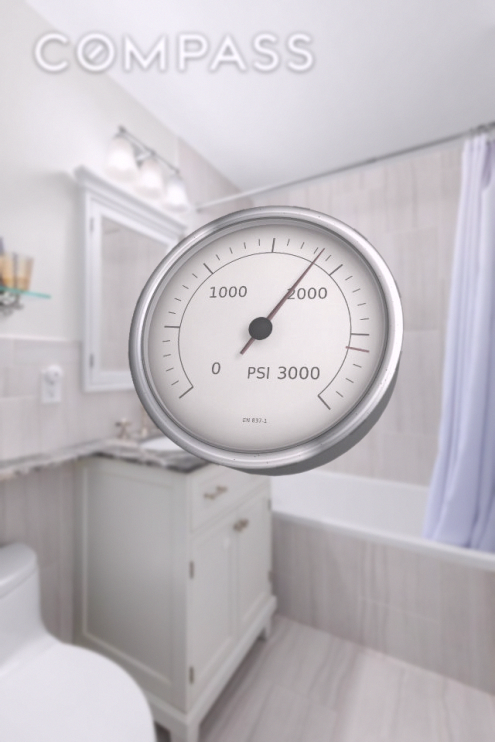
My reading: 1850,psi
